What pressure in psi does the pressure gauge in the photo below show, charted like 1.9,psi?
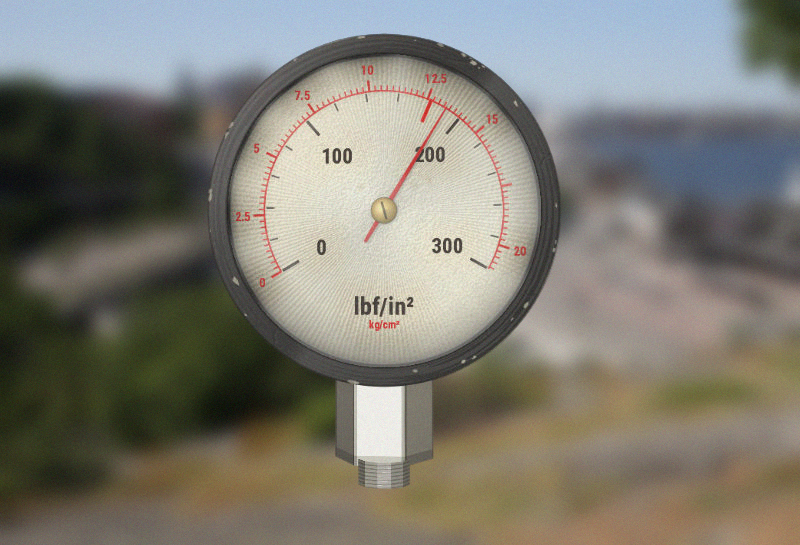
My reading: 190,psi
